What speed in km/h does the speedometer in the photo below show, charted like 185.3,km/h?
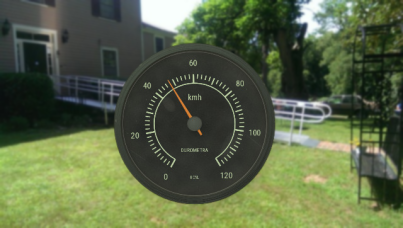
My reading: 48,km/h
